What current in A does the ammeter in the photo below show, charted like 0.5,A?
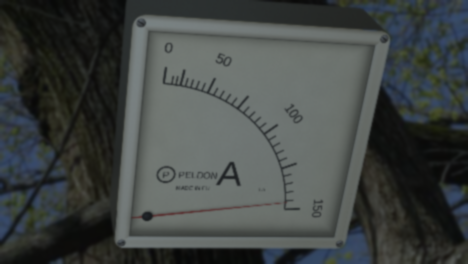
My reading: 145,A
